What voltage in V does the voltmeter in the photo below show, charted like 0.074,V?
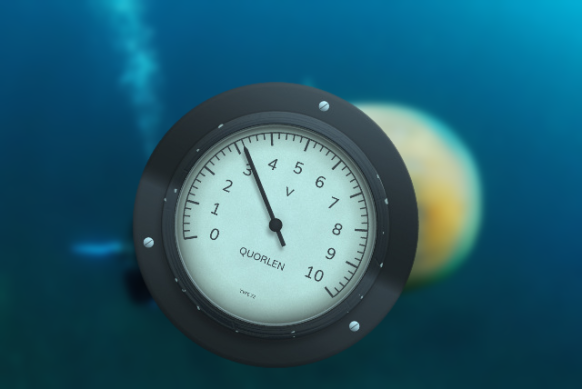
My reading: 3.2,V
